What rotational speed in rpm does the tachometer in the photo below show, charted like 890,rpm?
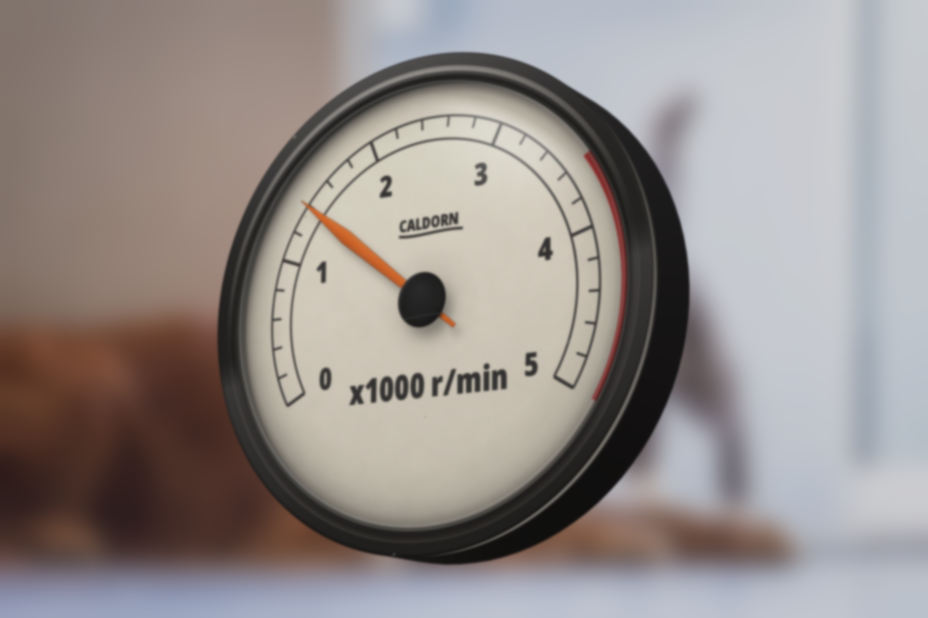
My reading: 1400,rpm
